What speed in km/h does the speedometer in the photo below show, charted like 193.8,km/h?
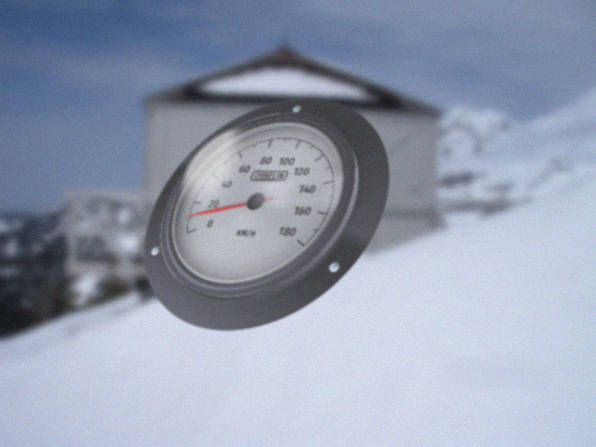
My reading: 10,km/h
